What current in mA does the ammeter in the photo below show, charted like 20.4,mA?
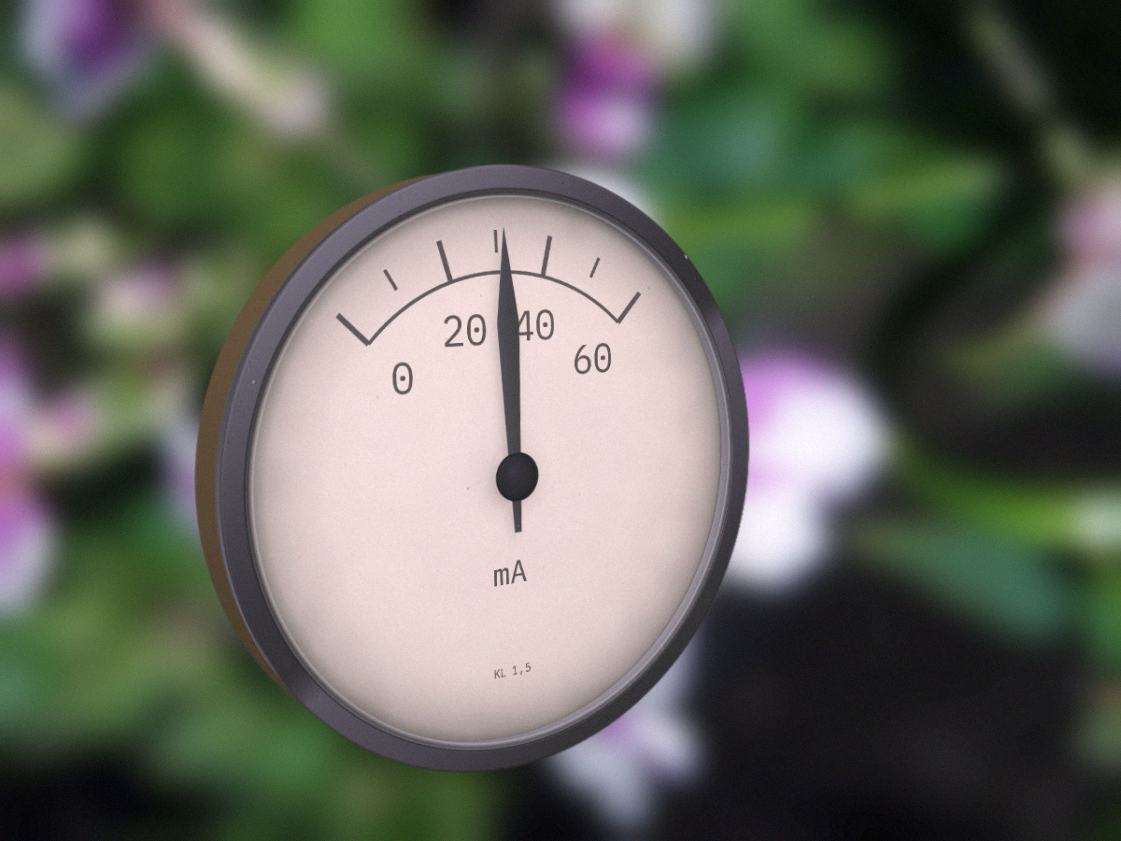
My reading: 30,mA
